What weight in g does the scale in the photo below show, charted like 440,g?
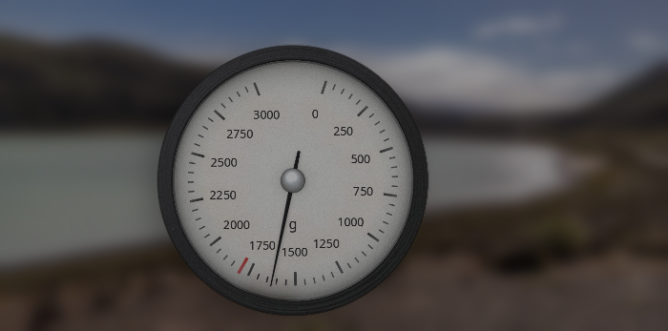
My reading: 1625,g
